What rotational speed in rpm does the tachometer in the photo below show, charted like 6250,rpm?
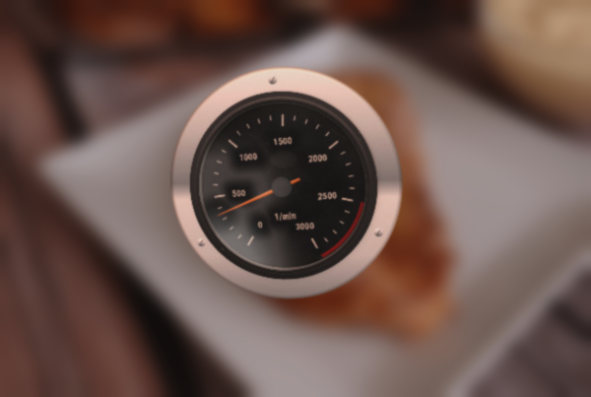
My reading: 350,rpm
